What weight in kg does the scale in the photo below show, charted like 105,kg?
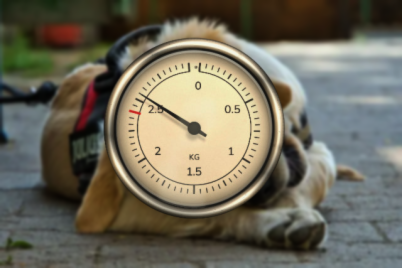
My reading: 2.55,kg
